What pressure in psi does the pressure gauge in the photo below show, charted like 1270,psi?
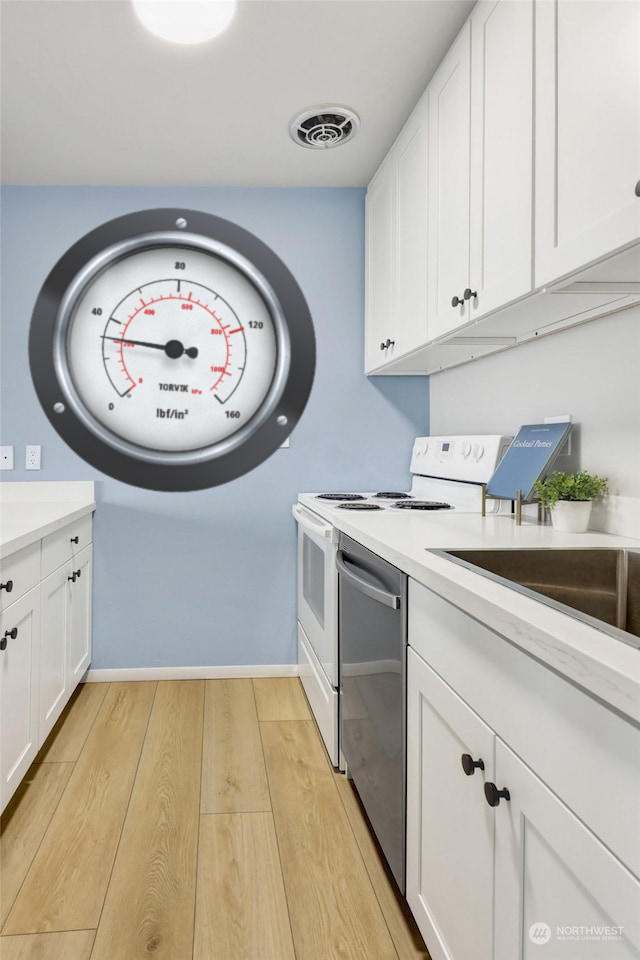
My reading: 30,psi
